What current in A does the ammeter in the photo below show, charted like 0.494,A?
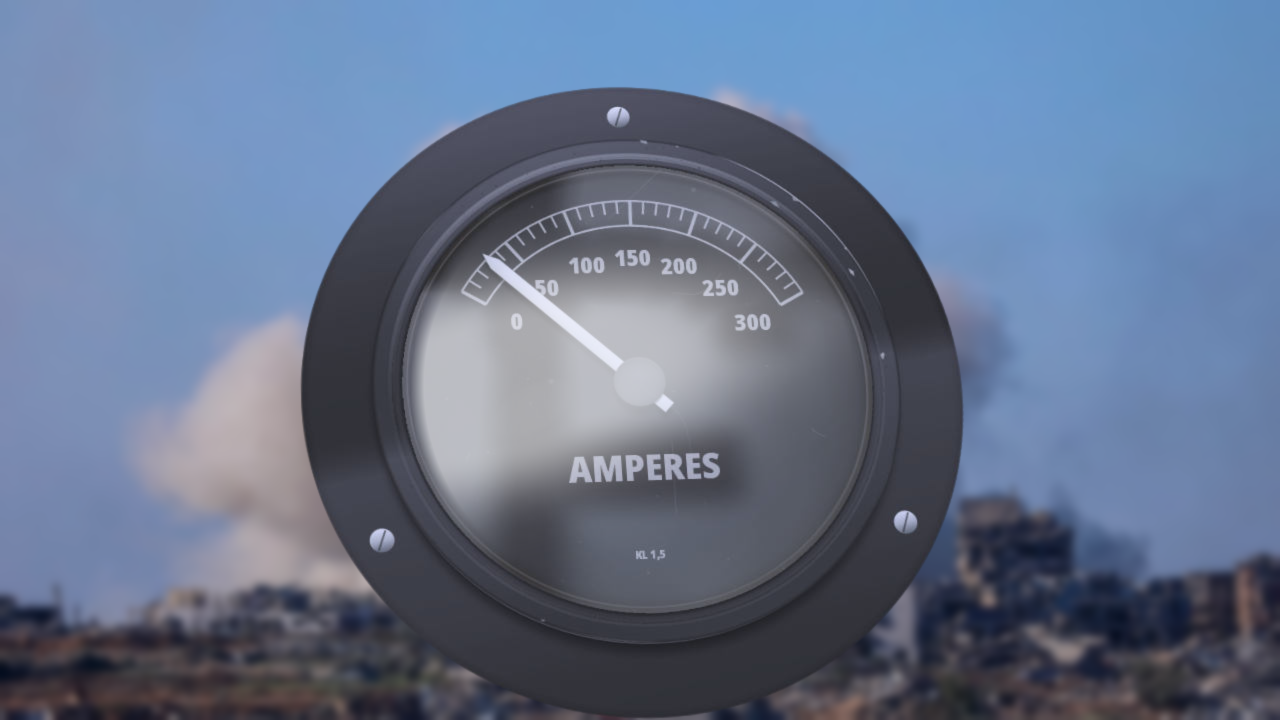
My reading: 30,A
